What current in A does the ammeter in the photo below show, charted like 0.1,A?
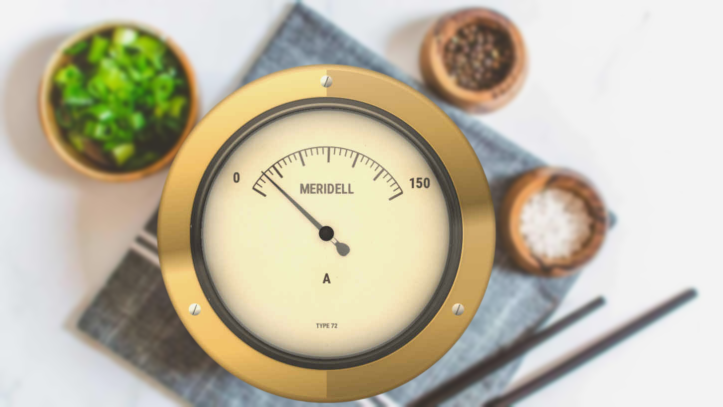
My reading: 15,A
